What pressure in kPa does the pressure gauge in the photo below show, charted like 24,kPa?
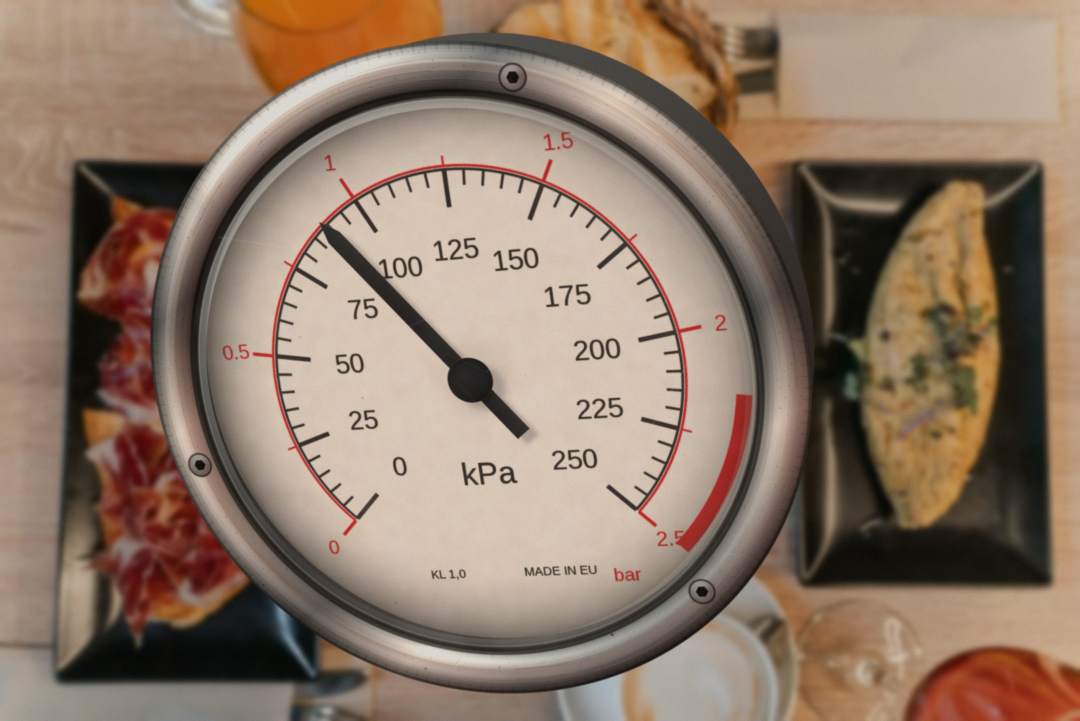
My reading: 90,kPa
